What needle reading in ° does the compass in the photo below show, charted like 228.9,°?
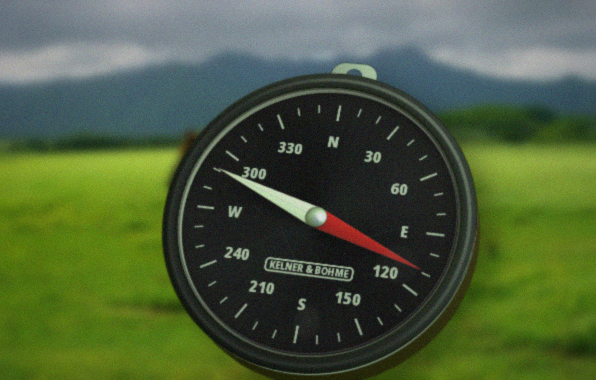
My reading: 110,°
